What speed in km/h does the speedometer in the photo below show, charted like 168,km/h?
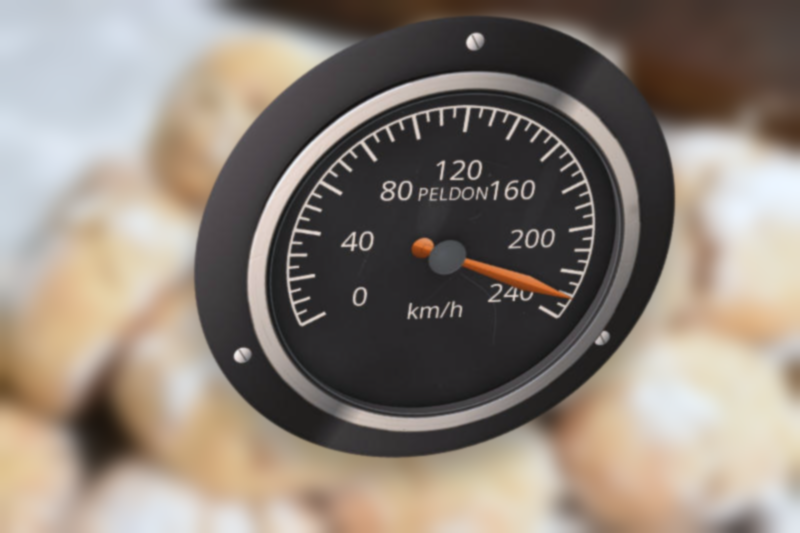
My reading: 230,km/h
